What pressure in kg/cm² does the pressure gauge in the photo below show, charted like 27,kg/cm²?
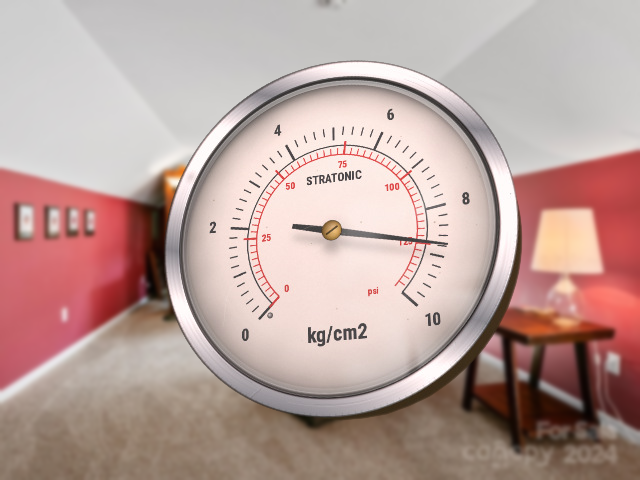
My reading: 8.8,kg/cm²
